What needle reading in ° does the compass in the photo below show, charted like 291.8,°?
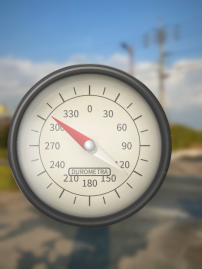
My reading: 307.5,°
